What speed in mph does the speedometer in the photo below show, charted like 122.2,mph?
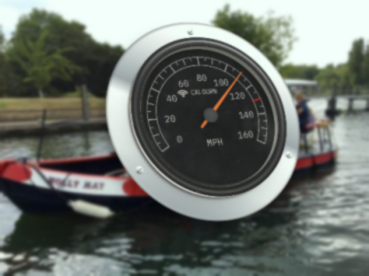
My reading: 110,mph
